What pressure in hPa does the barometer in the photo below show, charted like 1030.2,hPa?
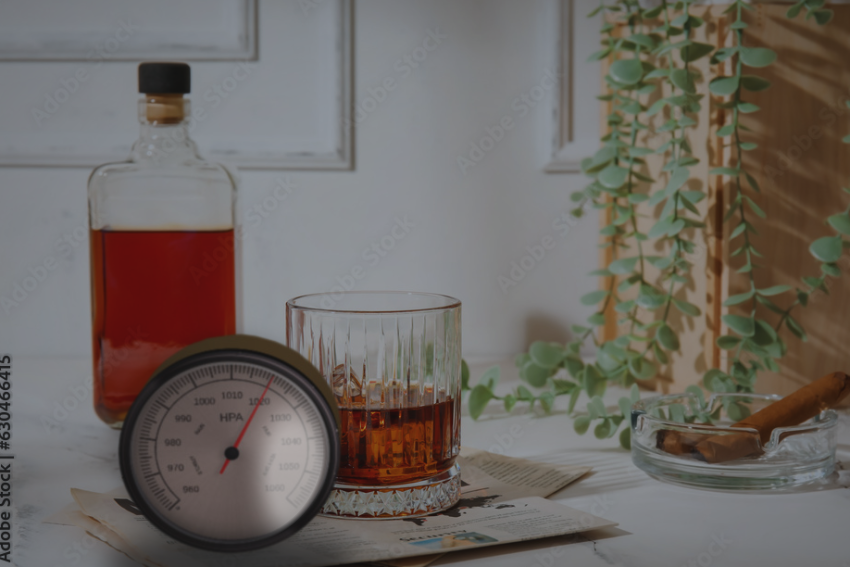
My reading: 1020,hPa
